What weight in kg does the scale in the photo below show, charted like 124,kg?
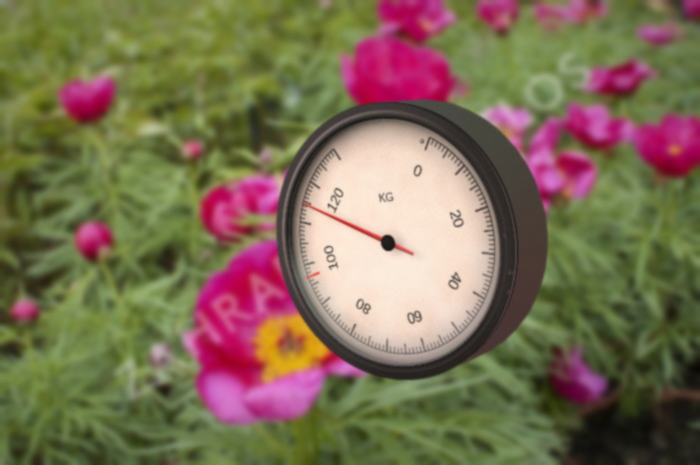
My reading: 115,kg
